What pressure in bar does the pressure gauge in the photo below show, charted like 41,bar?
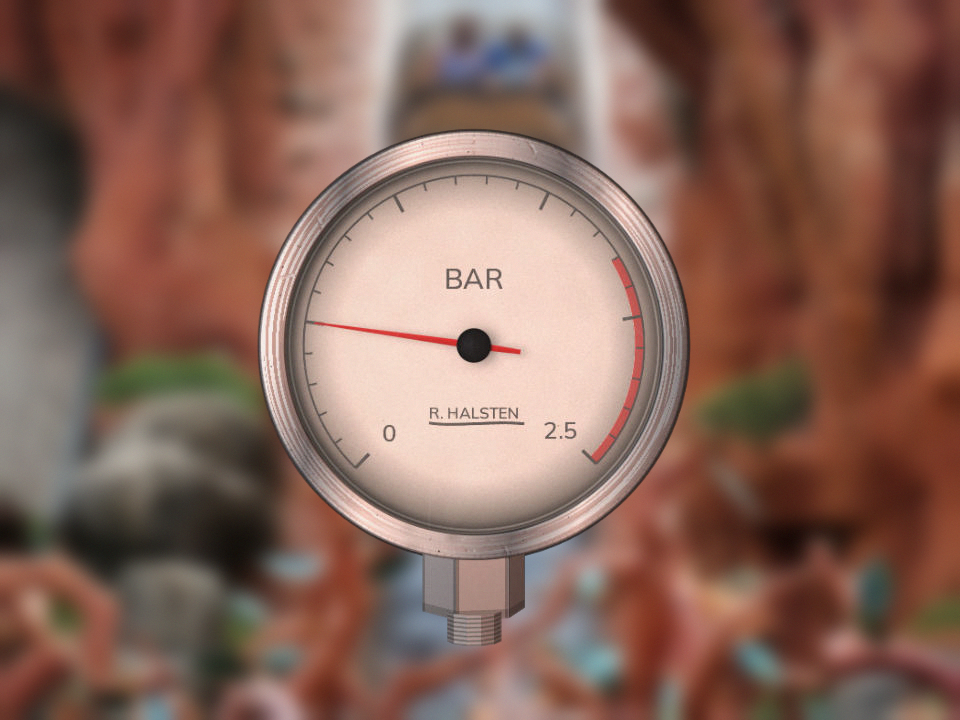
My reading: 0.5,bar
